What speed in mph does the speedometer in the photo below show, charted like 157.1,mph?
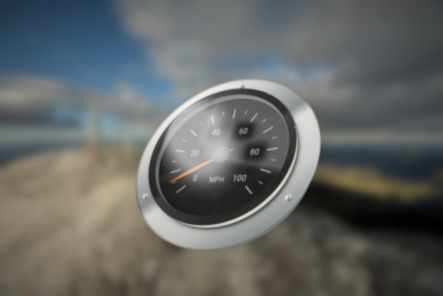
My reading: 5,mph
